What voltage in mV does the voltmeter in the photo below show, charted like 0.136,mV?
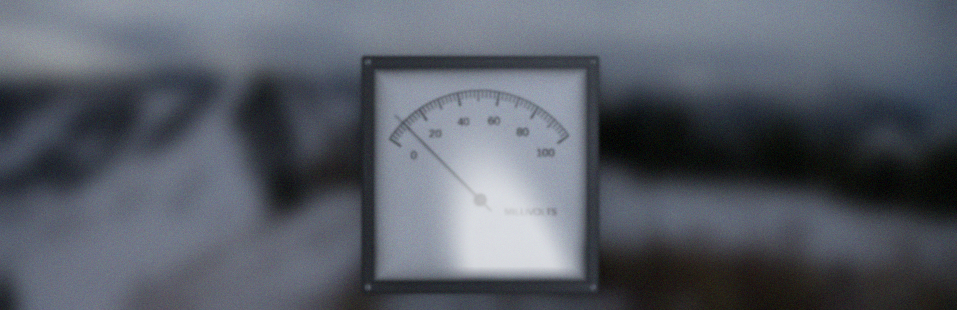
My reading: 10,mV
